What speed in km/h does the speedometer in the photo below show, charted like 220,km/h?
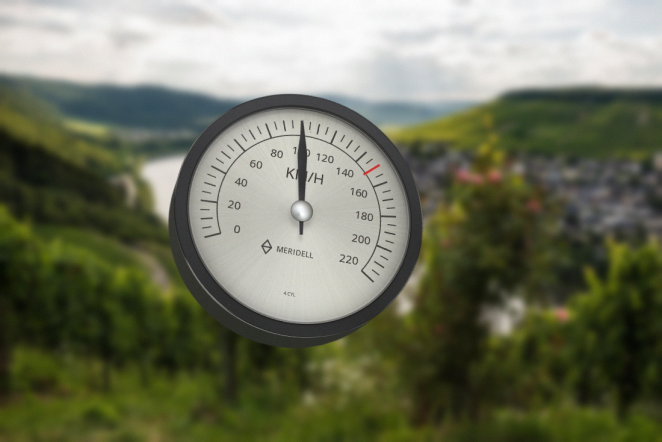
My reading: 100,km/h
